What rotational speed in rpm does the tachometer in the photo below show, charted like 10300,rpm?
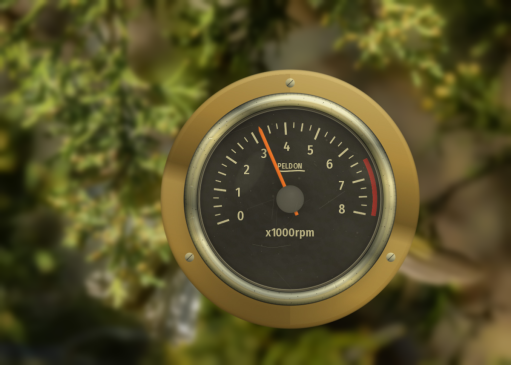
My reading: 3250,rpm
